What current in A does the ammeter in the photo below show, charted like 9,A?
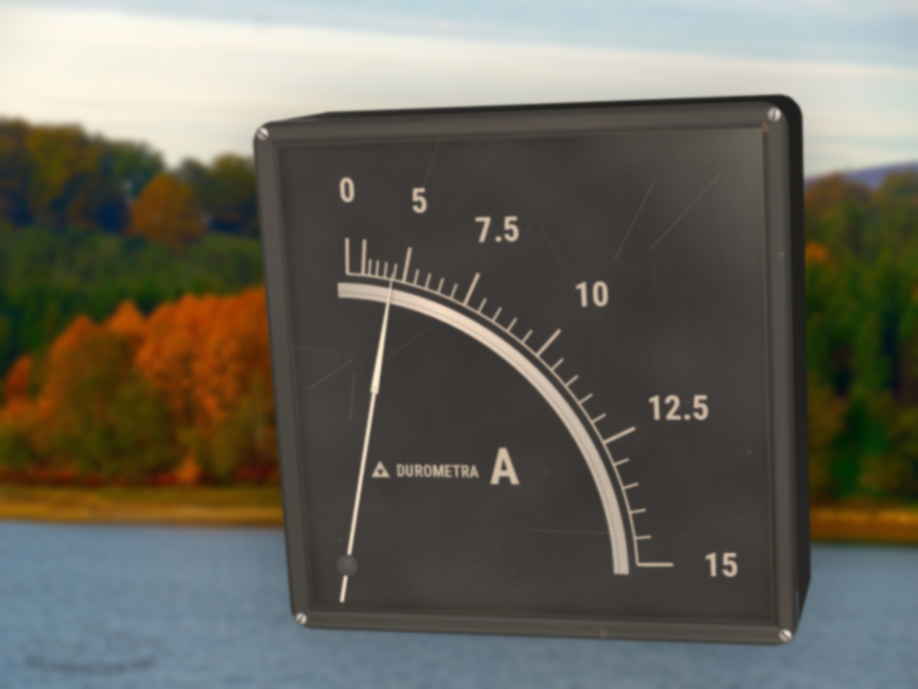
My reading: 4.5,A
